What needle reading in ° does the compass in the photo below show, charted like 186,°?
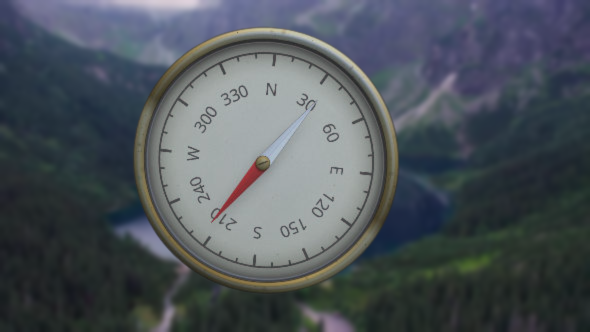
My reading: 215,°
